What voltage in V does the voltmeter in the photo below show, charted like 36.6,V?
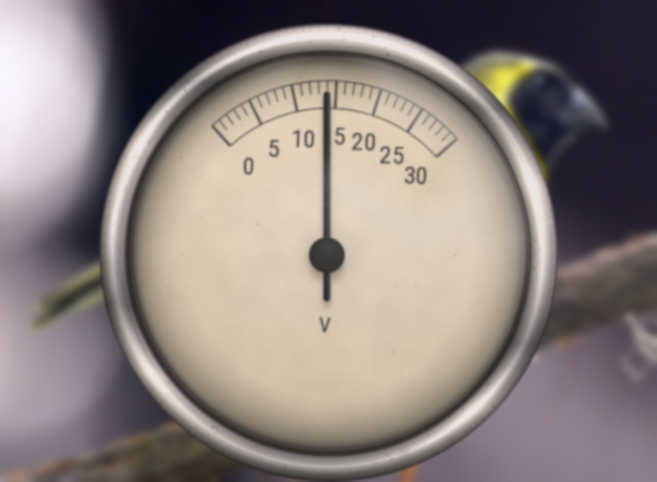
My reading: 14,V
